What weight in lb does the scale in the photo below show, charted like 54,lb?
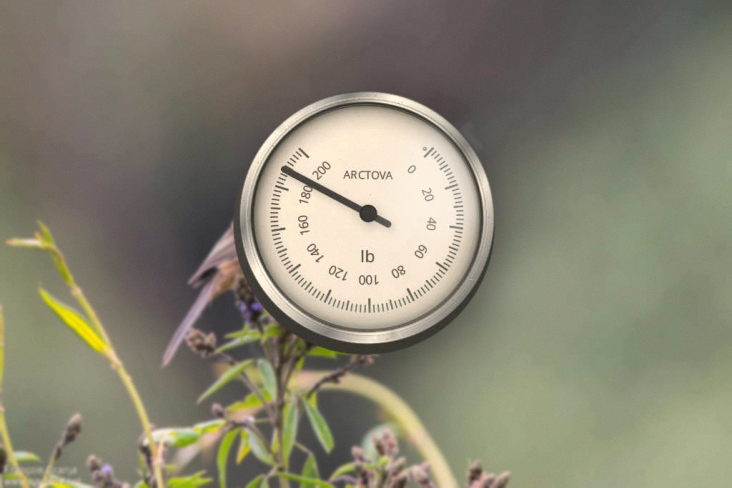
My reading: 188,lb
